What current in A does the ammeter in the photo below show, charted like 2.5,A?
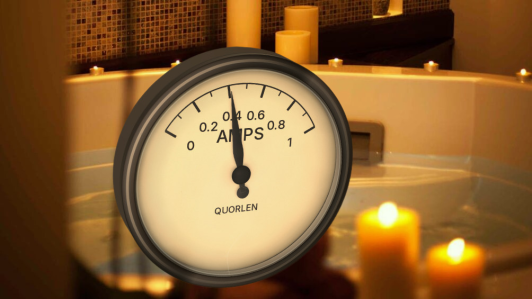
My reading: 0.4,A
